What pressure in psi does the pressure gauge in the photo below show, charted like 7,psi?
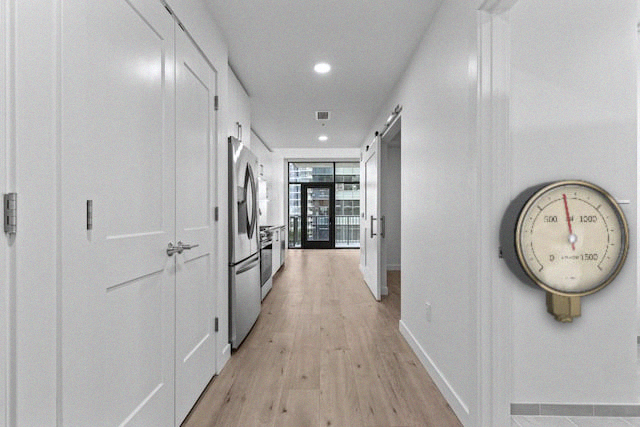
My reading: 700,psi
